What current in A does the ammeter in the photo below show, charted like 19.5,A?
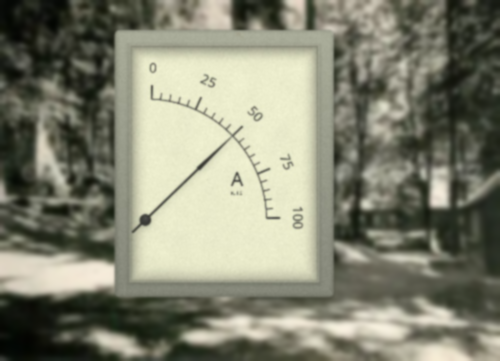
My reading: 50,A
